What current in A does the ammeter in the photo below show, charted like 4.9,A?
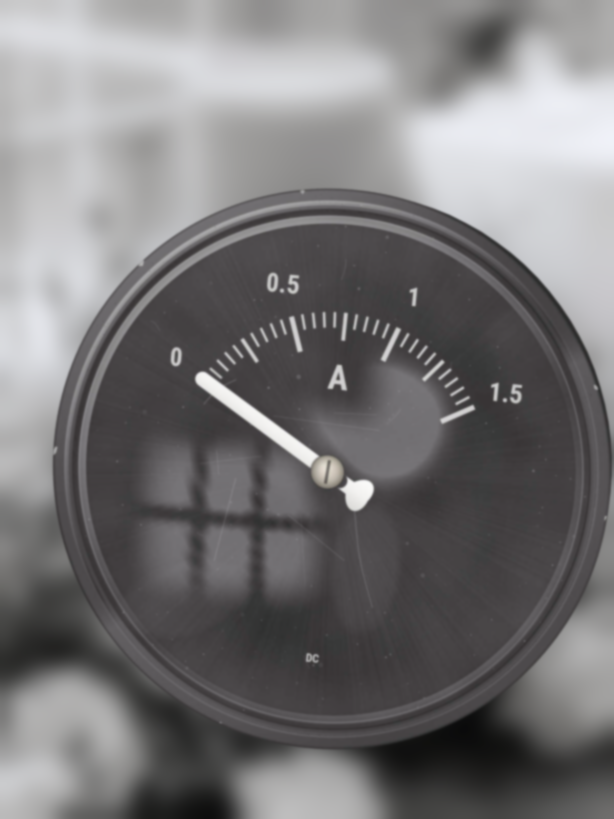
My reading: 0,A
